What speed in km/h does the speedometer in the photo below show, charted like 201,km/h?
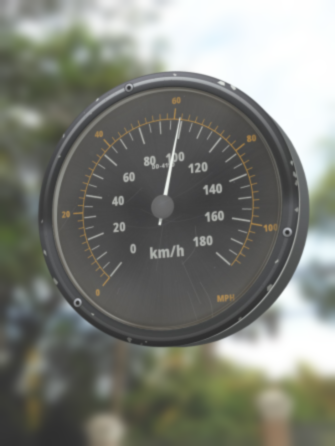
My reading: 100,km/h
